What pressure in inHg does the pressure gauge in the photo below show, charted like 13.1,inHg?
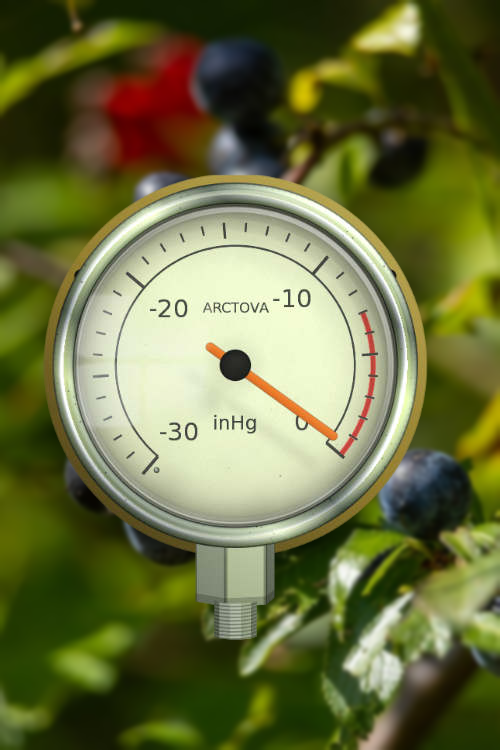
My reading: -0.5,inHg
